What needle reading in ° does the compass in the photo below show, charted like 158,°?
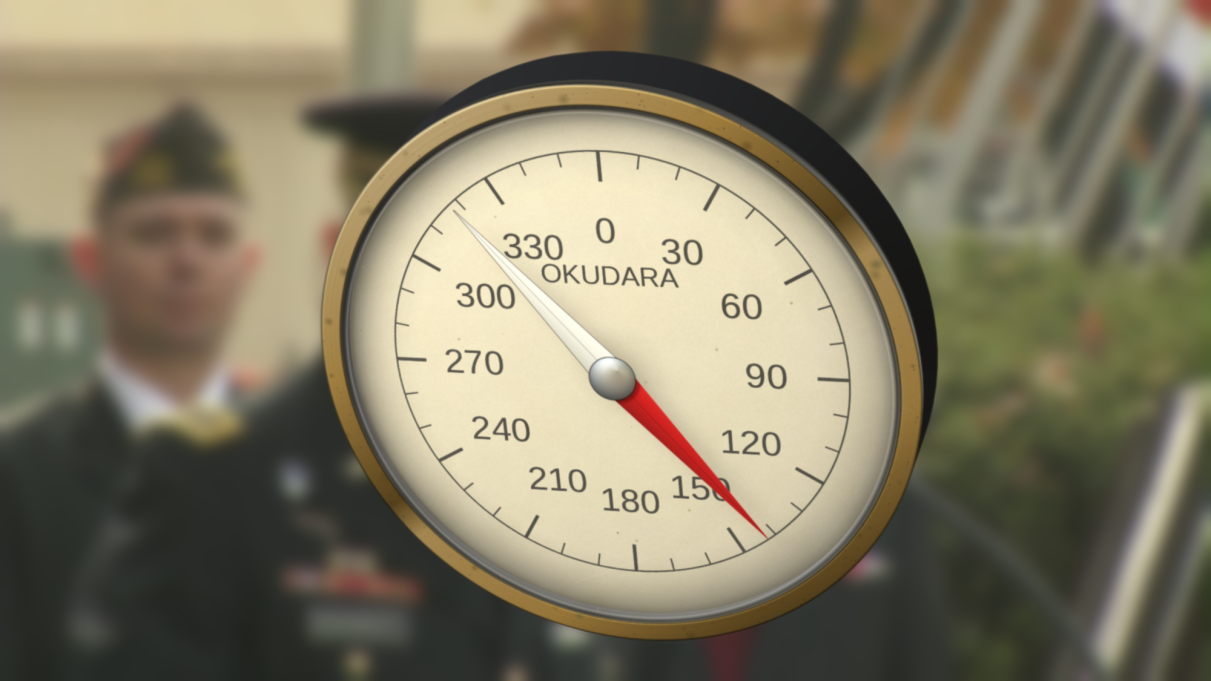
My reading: 140,°
